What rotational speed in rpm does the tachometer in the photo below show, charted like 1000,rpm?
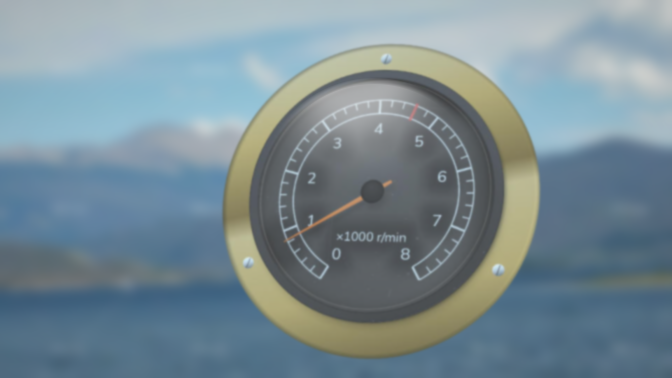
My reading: 800,rpm
